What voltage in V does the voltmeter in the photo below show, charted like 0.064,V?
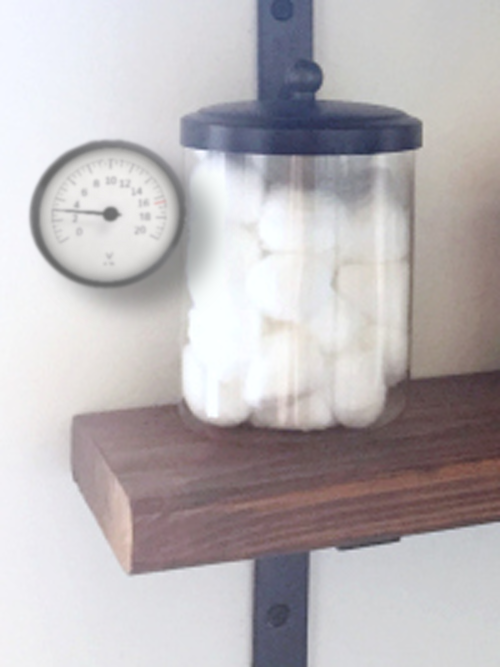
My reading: 3,V
